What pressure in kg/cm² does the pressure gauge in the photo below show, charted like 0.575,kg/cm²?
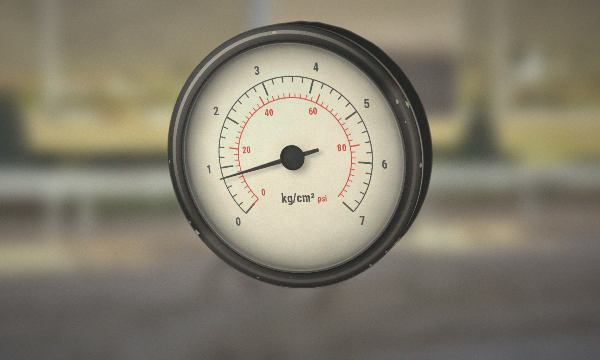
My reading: 0.8,kg/cm²
